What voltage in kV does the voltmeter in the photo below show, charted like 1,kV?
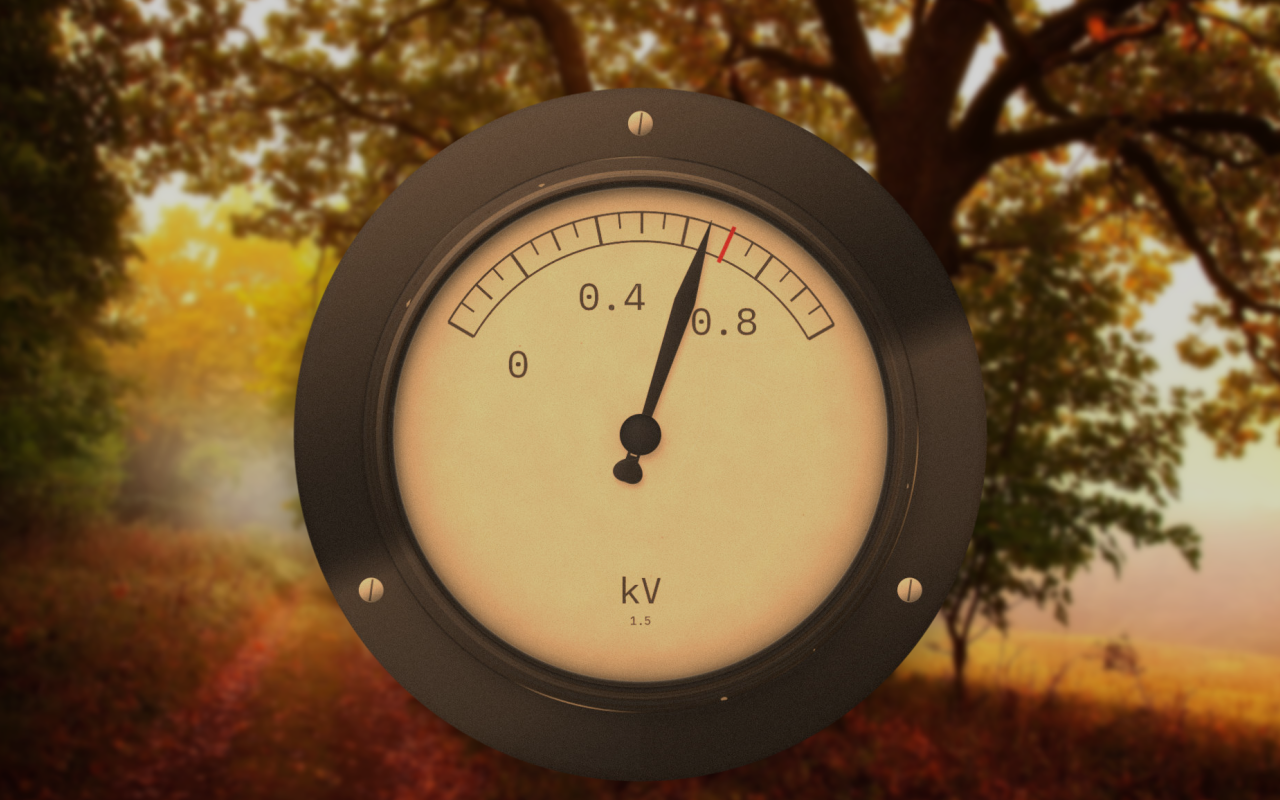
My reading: 0.65,kV
